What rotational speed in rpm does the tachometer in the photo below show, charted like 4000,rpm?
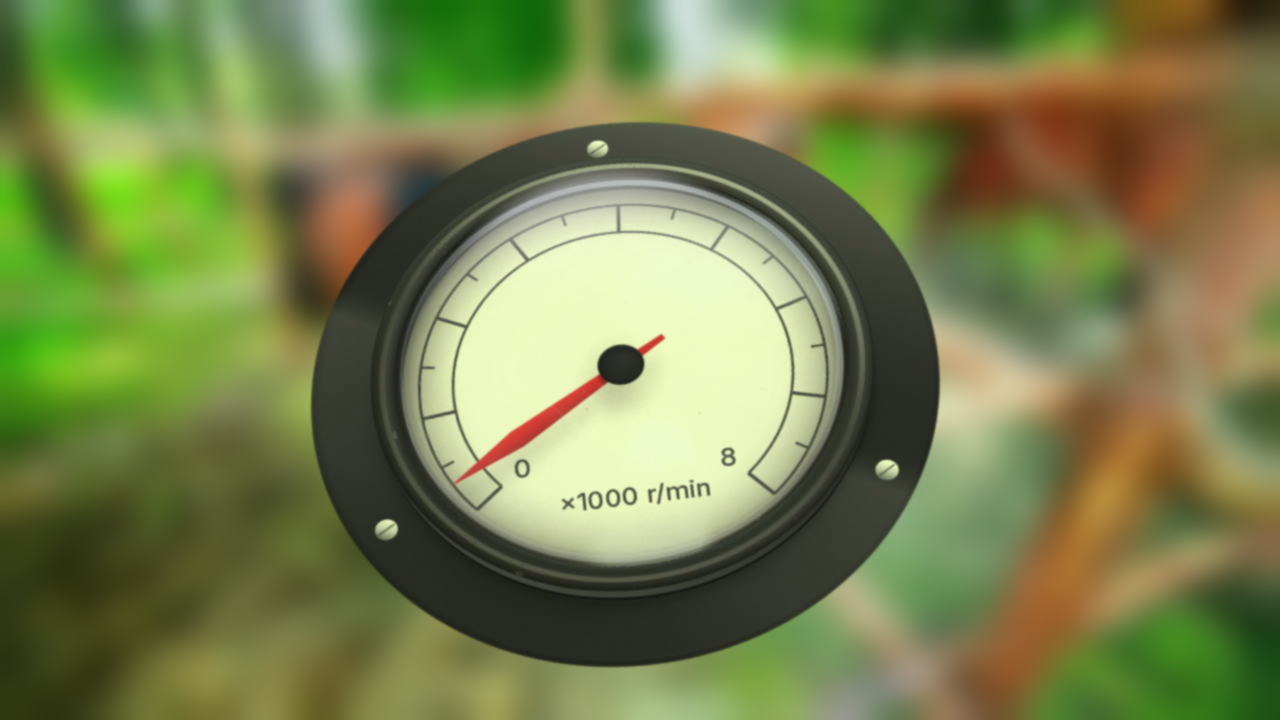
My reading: 250,rpm
